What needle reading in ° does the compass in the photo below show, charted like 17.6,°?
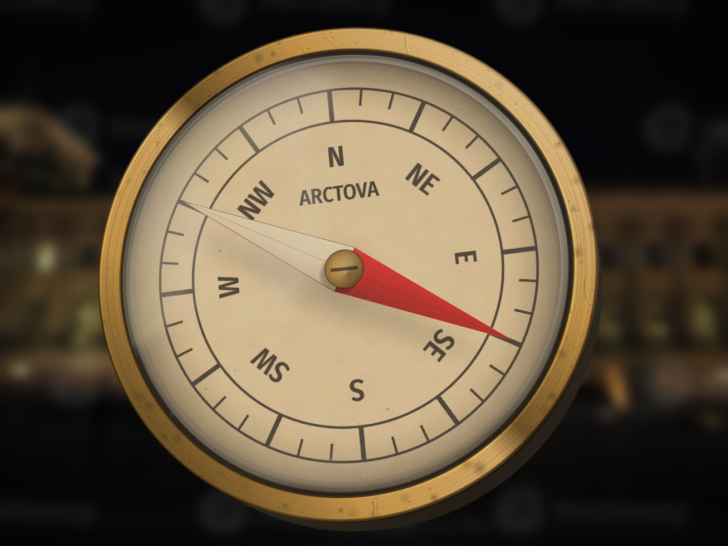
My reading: 120,°
